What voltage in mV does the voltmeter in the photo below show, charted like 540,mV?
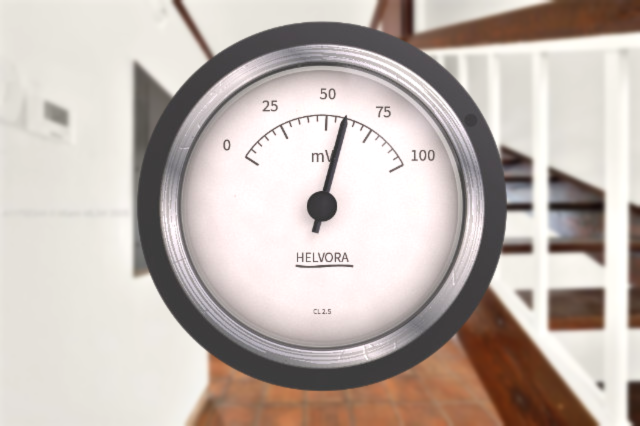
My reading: 60,mV
